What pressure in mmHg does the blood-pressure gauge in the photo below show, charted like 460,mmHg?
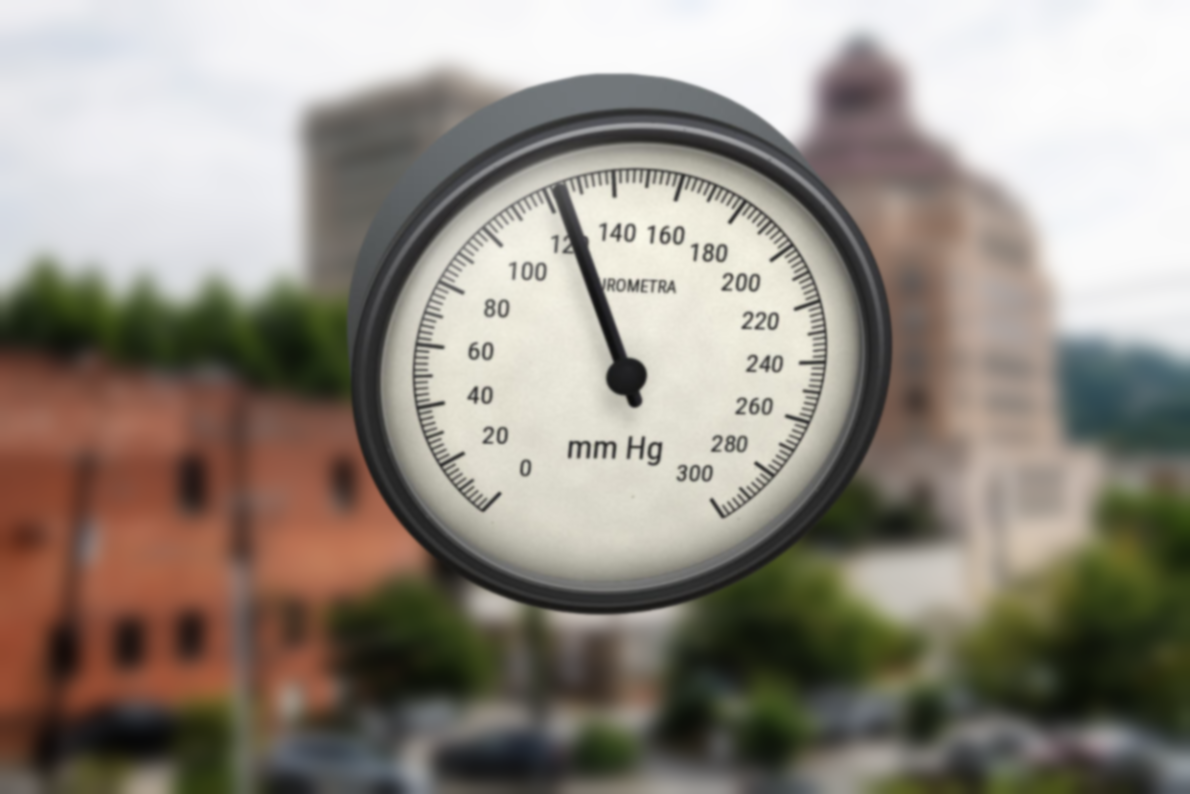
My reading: 124,mmHg
